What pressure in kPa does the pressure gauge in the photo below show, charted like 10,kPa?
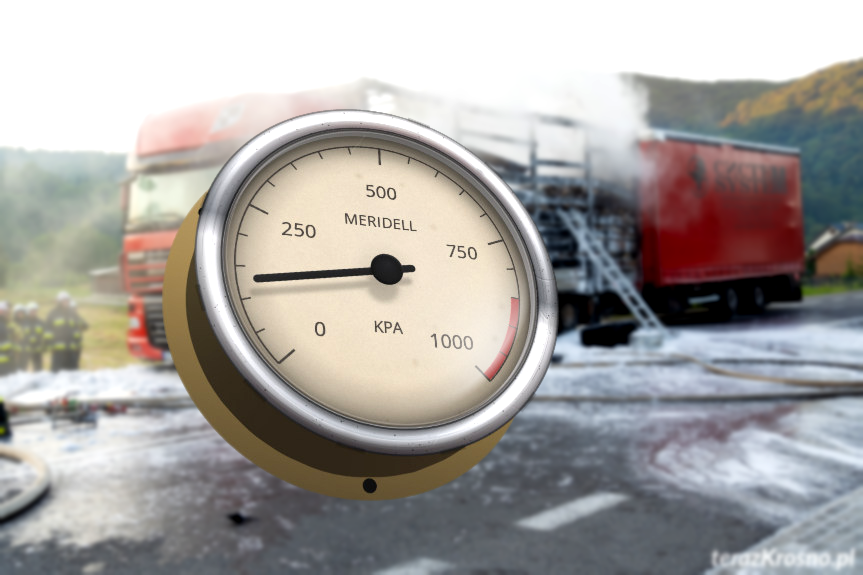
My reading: 125,kPa
